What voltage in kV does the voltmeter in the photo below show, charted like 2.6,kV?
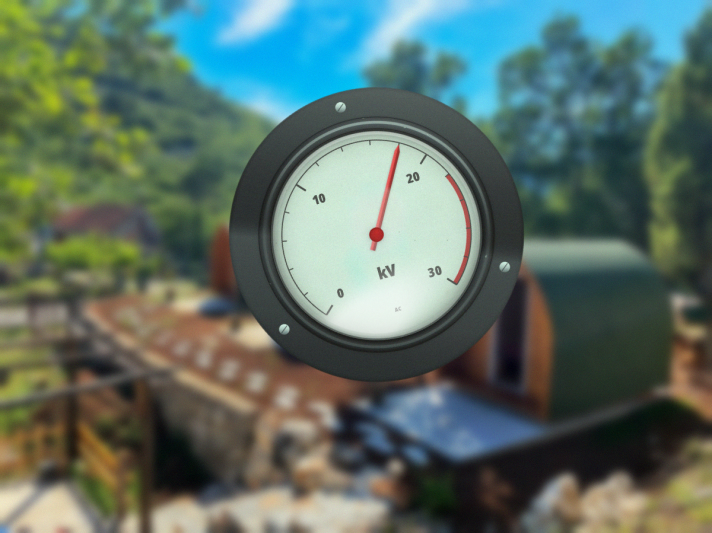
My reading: 18,kV
